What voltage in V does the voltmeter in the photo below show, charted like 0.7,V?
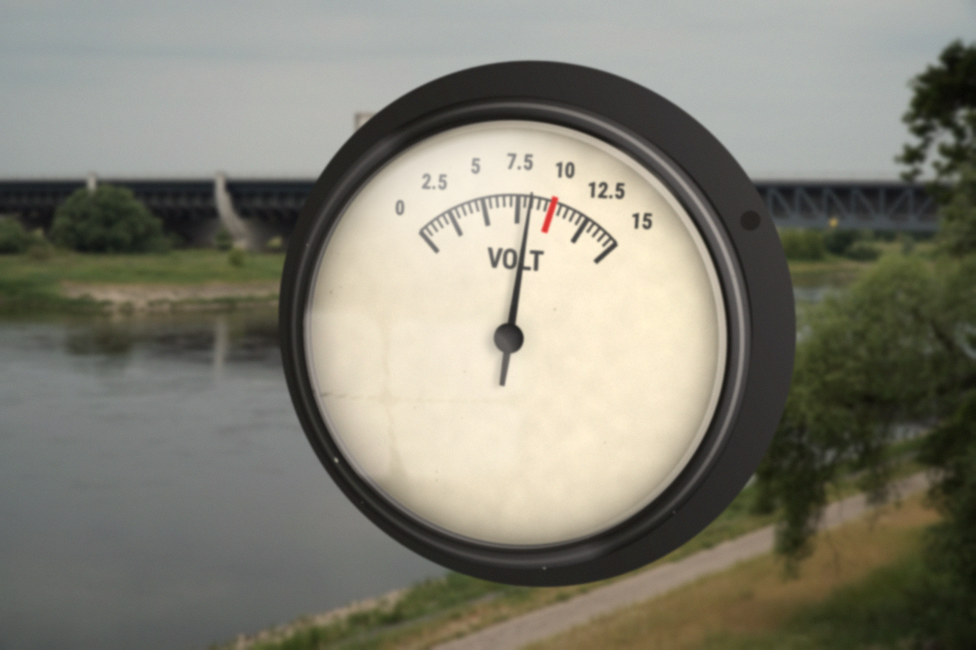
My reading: 8.5,V
